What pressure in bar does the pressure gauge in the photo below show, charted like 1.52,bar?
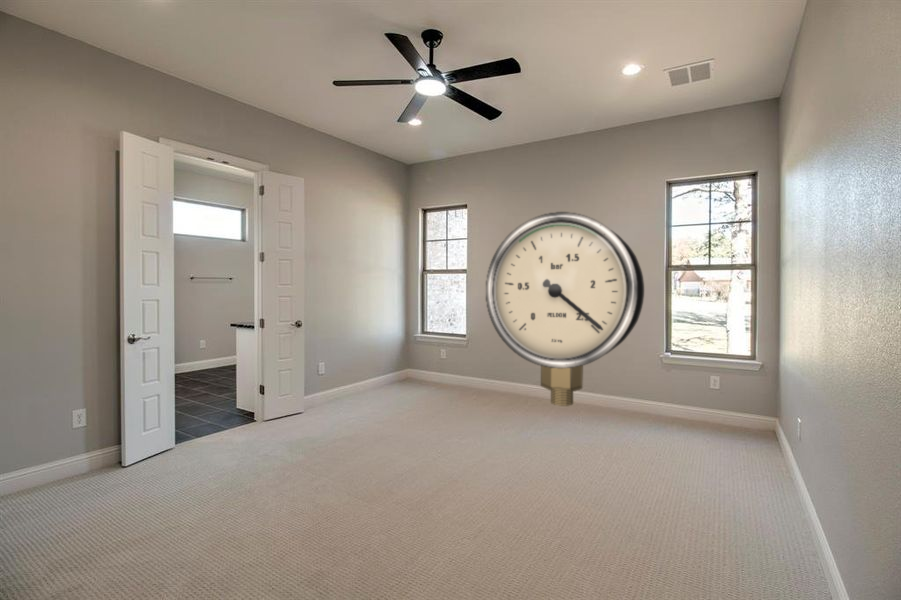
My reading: 2.45,bar
